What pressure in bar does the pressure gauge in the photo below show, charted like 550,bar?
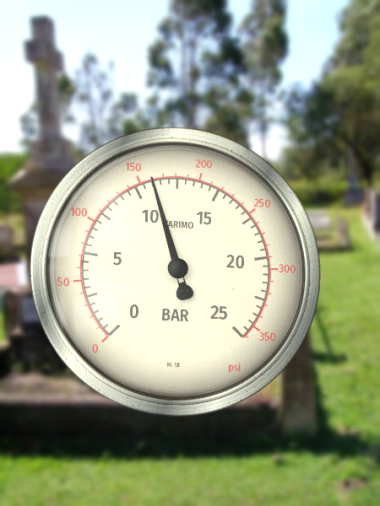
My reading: 11,bar
